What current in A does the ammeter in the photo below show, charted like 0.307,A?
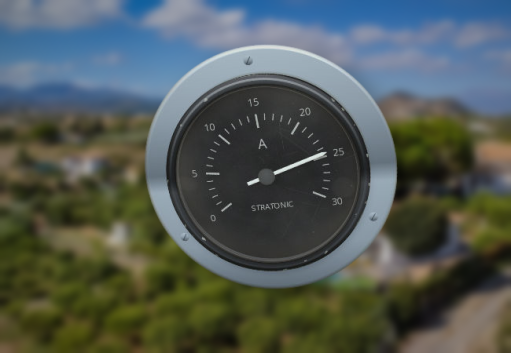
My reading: 24.5,A
